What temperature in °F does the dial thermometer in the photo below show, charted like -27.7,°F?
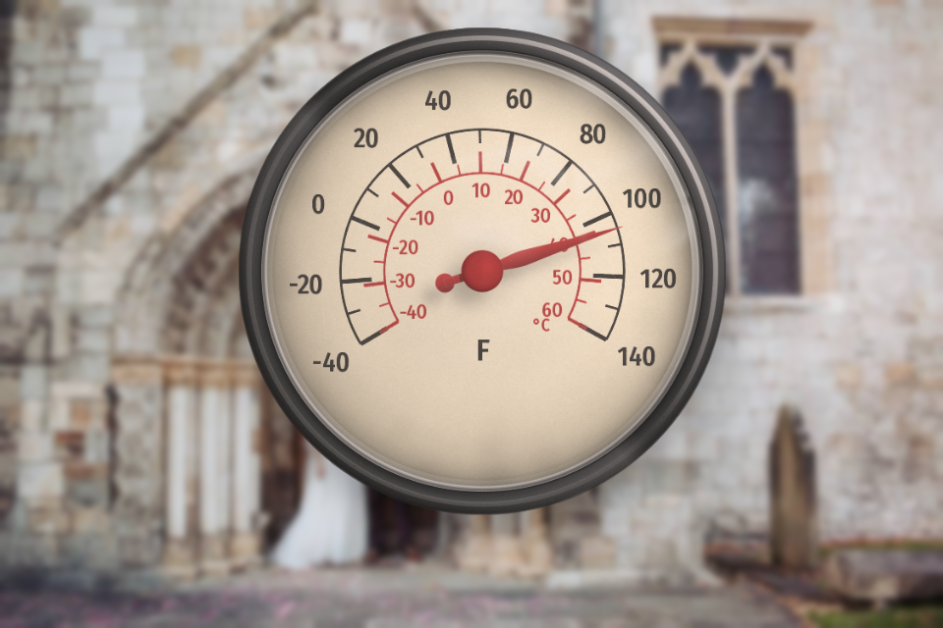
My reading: 105,°F
